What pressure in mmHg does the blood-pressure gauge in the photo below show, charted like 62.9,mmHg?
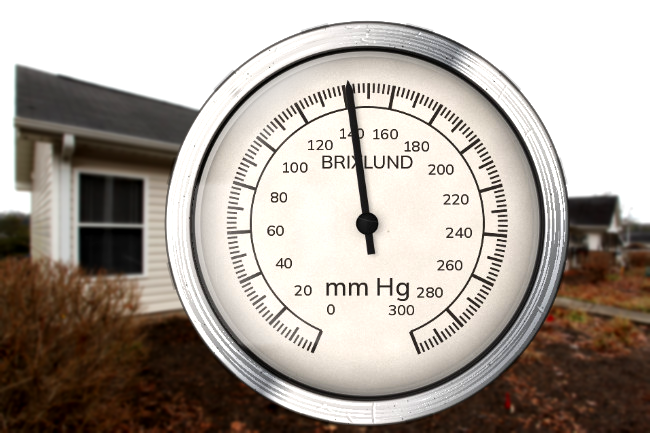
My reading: 142,mmHg
